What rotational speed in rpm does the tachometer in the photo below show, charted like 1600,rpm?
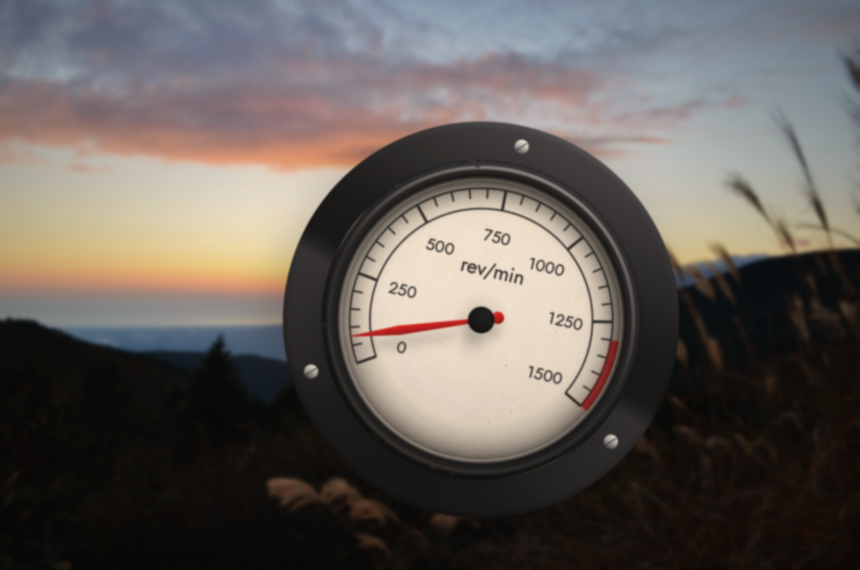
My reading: 75,rpm
